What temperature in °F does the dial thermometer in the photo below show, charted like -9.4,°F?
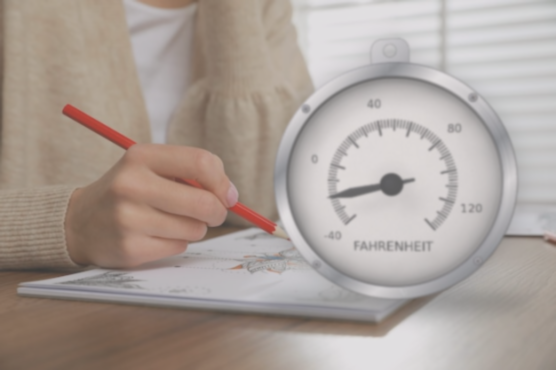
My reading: -20,°F
